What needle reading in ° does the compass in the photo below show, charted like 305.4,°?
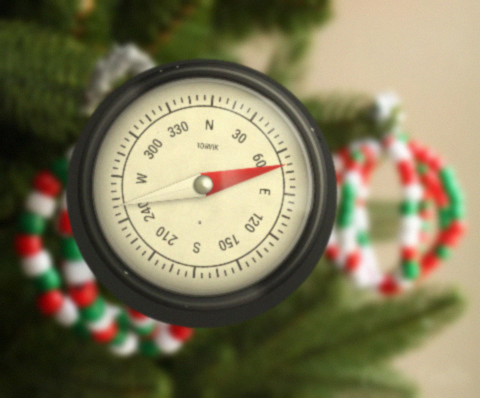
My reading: 70,°
